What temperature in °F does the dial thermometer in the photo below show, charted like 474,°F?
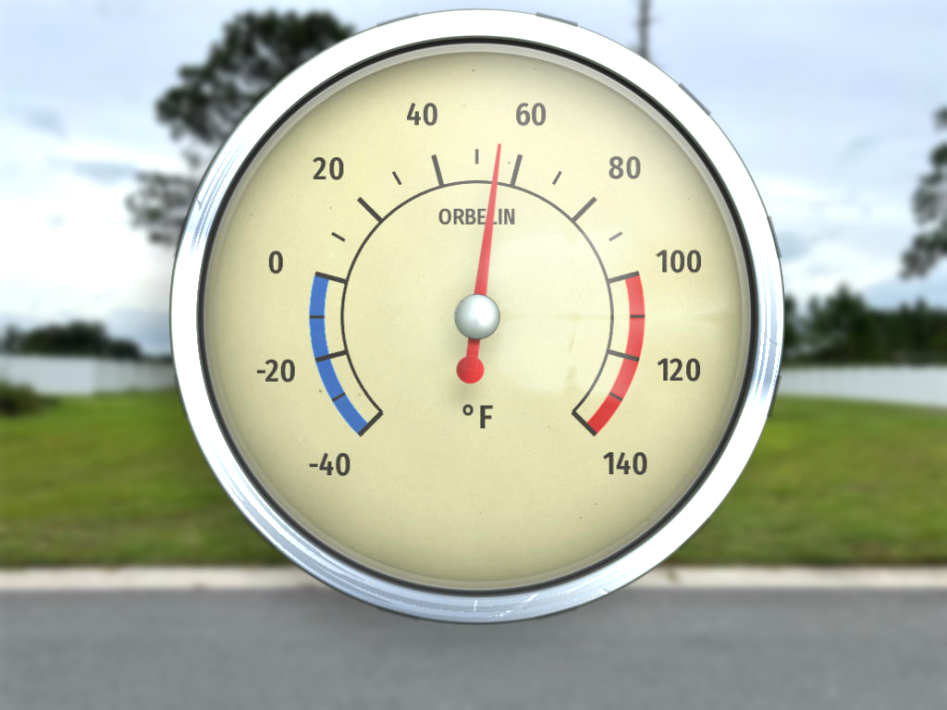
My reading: 55,°F
